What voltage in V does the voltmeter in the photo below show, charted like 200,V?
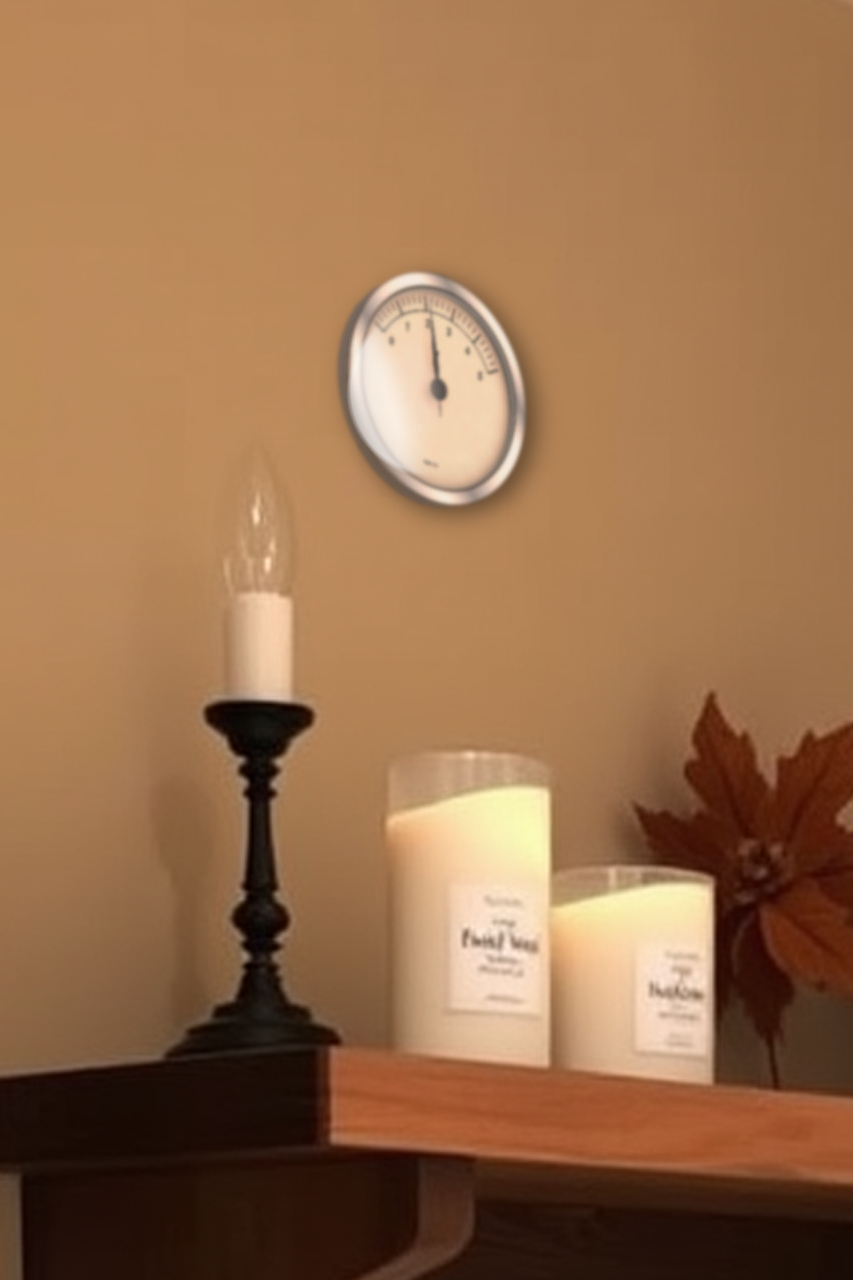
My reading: 2,V
